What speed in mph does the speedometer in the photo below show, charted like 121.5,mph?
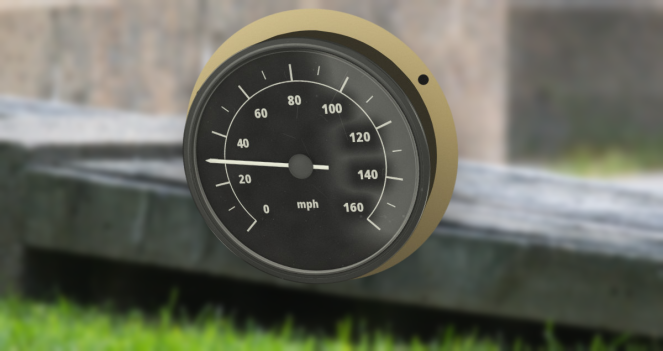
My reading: 30,mph
